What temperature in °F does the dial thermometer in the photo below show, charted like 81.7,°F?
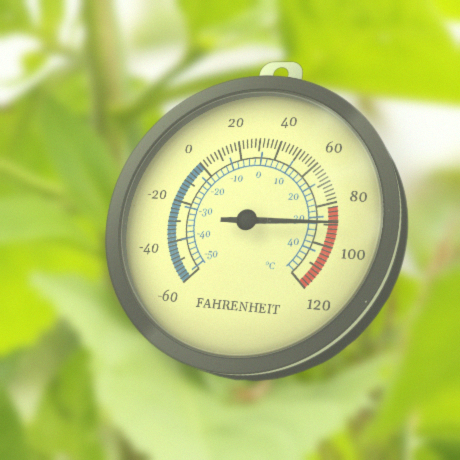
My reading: 90,°F
